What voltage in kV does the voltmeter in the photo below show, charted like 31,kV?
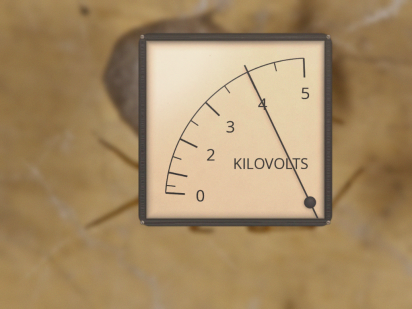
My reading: 4,kV
